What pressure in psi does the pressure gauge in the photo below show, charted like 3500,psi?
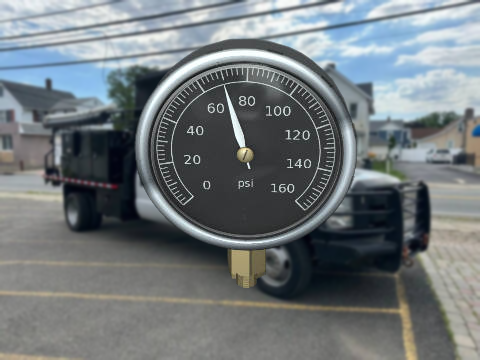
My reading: 70,psi
